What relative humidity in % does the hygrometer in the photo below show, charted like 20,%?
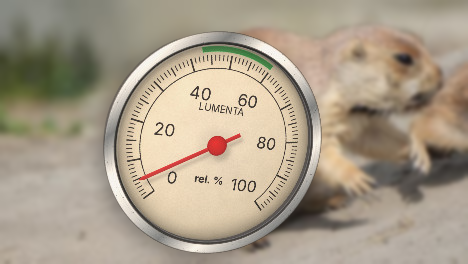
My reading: 5,%
